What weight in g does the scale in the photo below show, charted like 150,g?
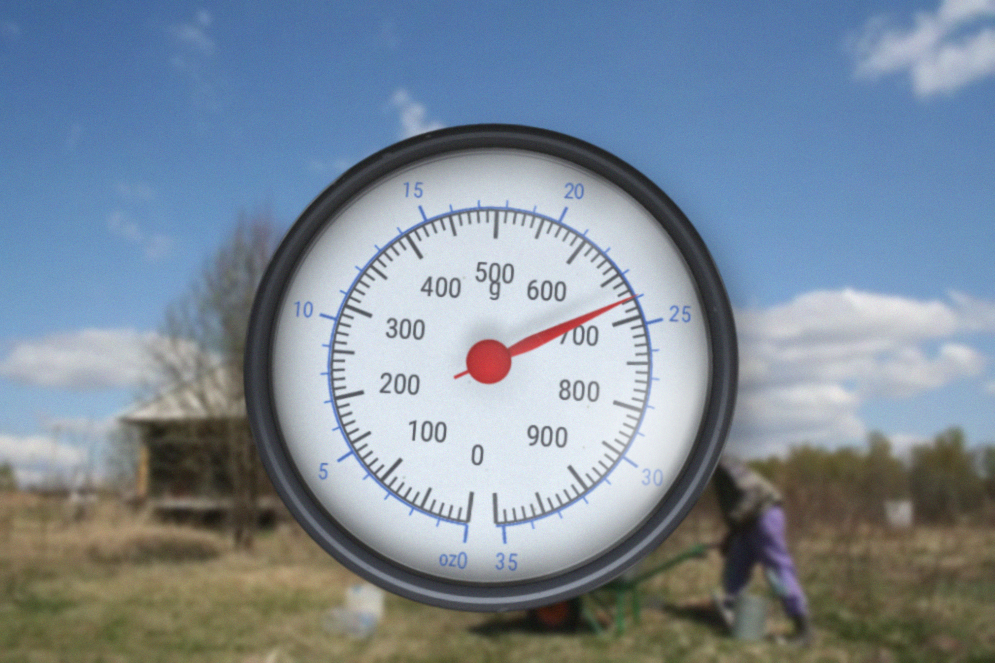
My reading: 680,g
